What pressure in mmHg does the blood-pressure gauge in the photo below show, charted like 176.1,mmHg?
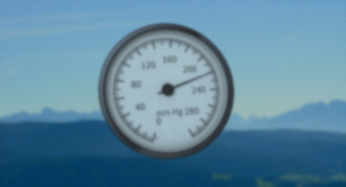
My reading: 220,mmHg
